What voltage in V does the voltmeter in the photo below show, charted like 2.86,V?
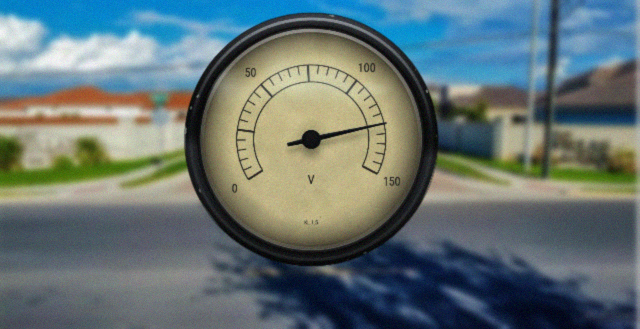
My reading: 125,V
